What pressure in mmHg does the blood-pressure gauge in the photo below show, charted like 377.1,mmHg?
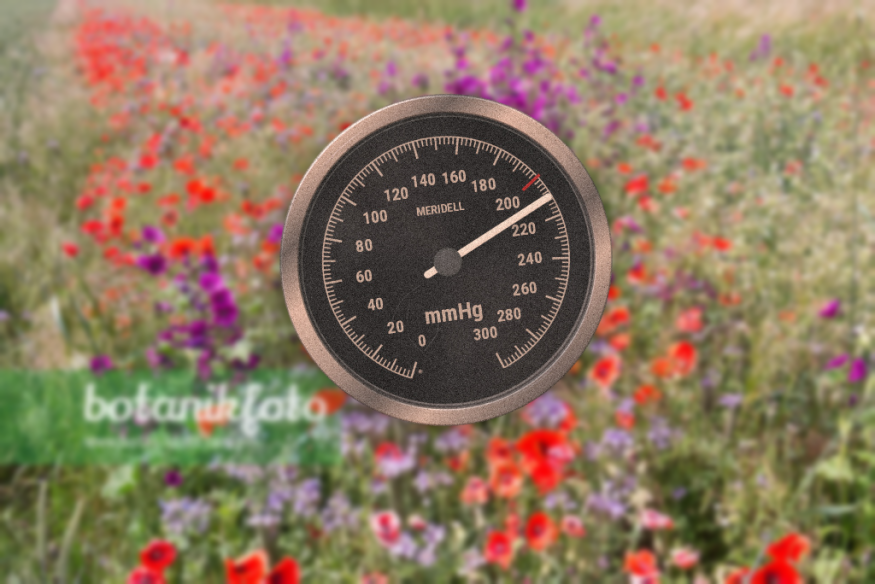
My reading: 210,mmHg
